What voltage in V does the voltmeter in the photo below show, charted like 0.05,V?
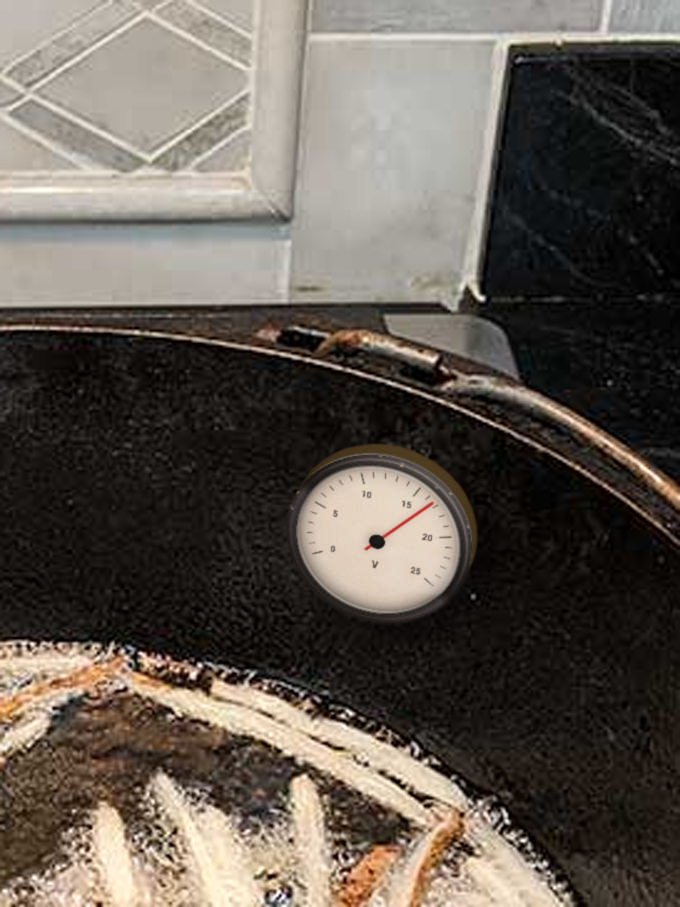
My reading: 16.5,V
